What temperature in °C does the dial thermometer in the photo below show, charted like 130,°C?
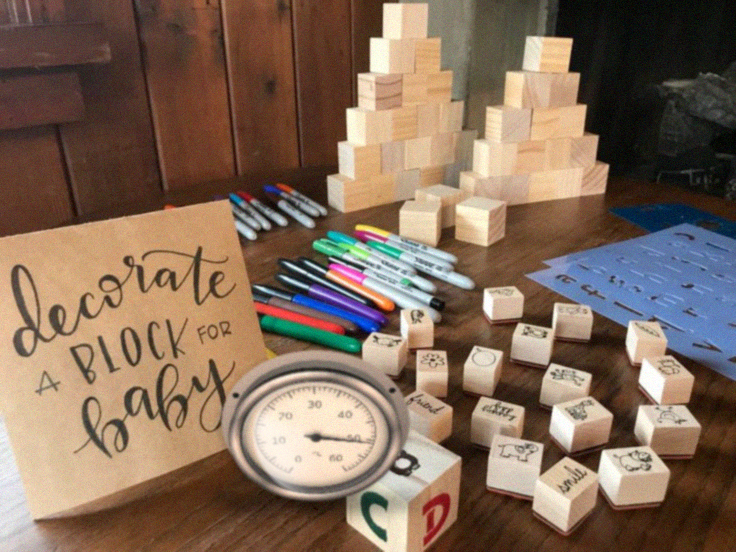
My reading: 50,°C
